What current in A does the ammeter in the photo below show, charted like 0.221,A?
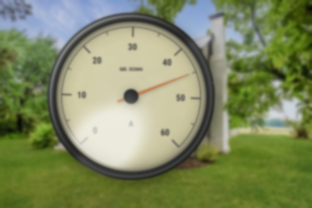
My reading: 45,A
